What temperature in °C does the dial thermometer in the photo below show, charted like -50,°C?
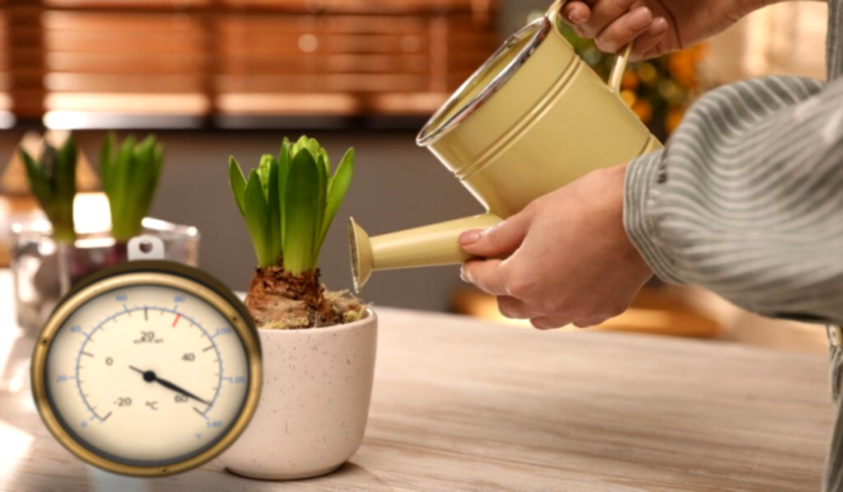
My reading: 56,°C
